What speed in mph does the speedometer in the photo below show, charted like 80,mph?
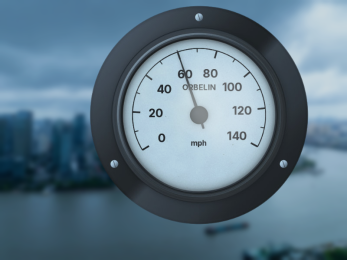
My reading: 60,mph
